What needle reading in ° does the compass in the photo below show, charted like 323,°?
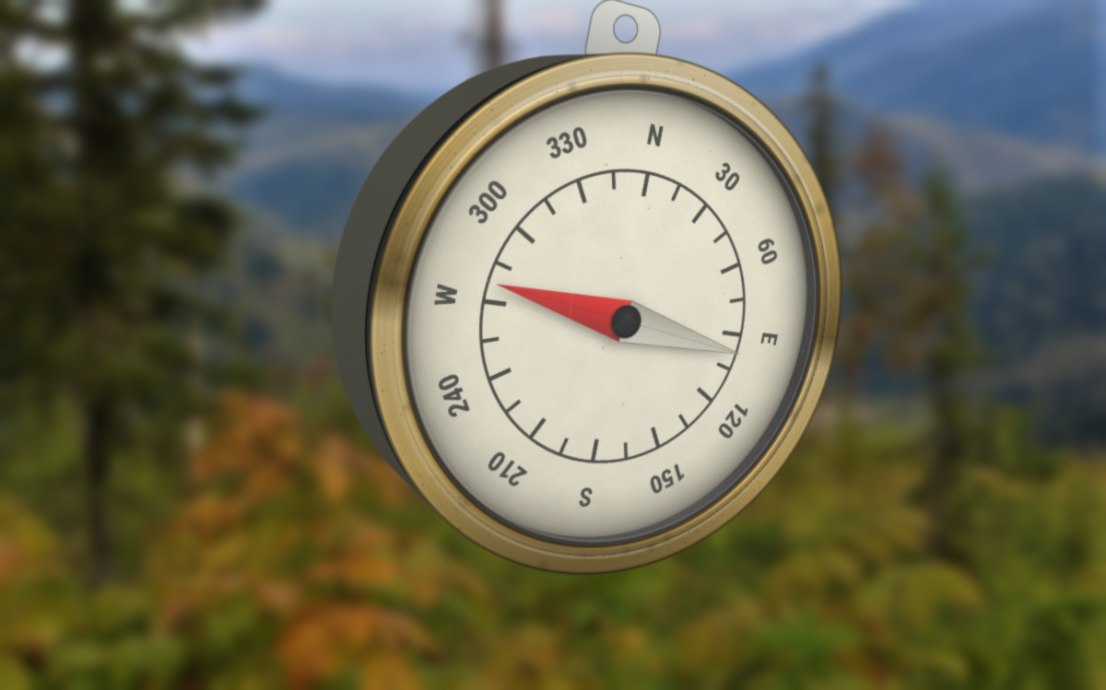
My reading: 277.5,°
